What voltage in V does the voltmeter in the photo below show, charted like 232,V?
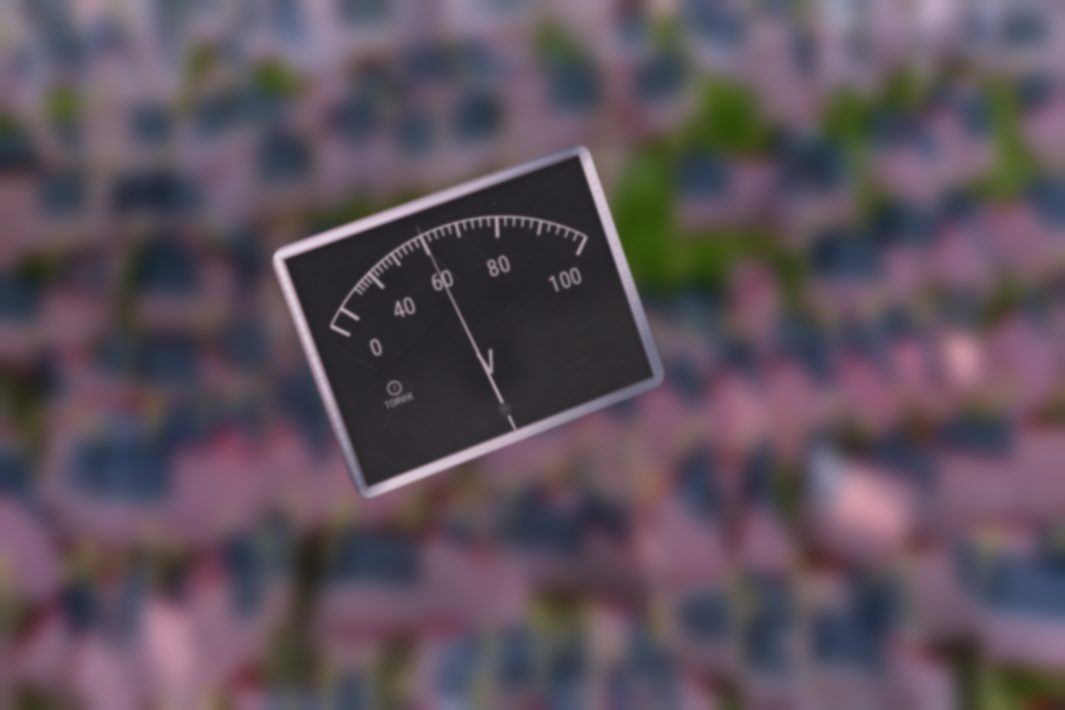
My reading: 60,V
